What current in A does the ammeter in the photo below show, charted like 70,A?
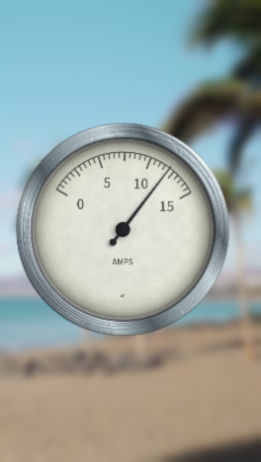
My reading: 12,A
